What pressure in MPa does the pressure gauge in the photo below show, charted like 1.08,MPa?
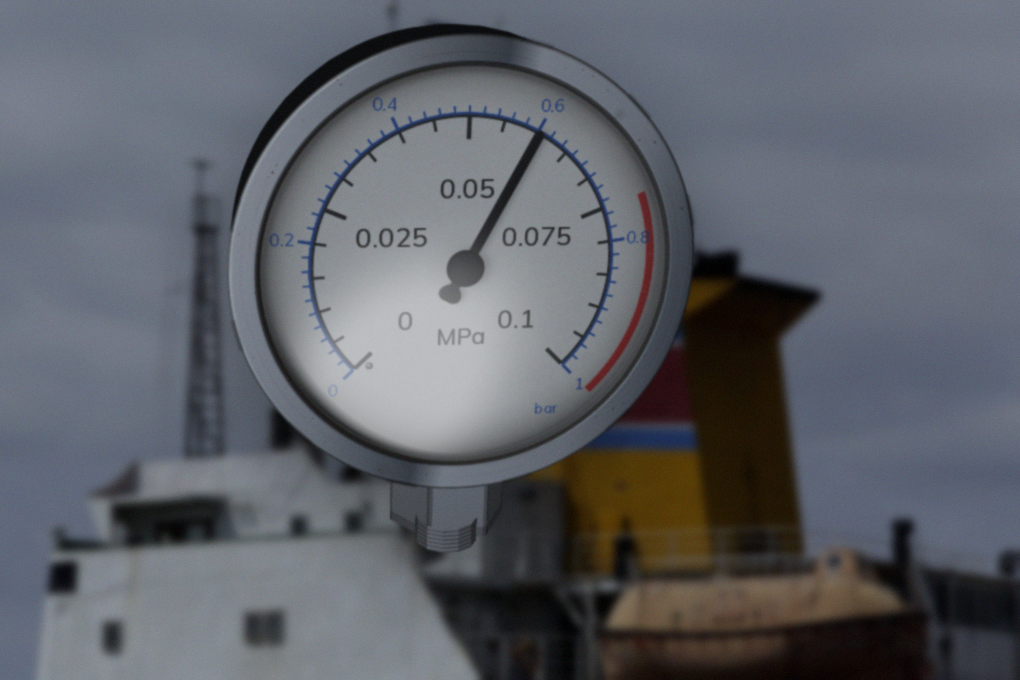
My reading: 0.06,MPa
